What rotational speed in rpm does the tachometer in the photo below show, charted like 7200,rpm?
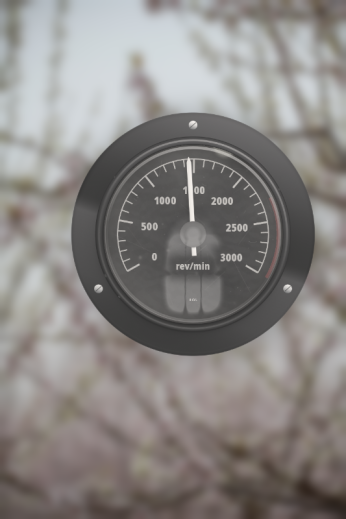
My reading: 1450,rpm
